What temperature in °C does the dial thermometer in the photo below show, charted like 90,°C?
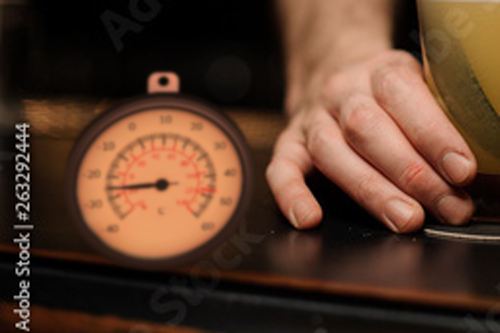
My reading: -25,°C
